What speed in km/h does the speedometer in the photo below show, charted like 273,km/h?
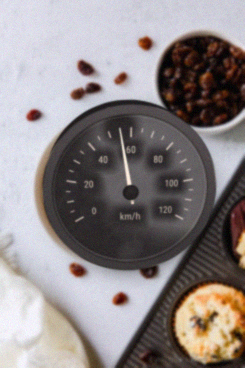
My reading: 55,km/h
